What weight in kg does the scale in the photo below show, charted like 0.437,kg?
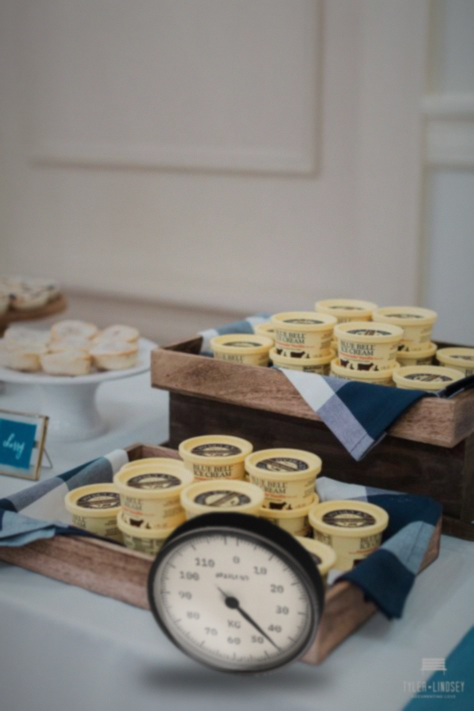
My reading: 45,kg
